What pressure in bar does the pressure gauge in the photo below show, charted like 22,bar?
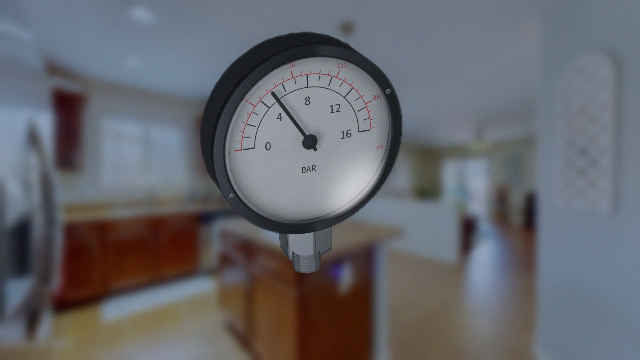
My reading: 5,bar
